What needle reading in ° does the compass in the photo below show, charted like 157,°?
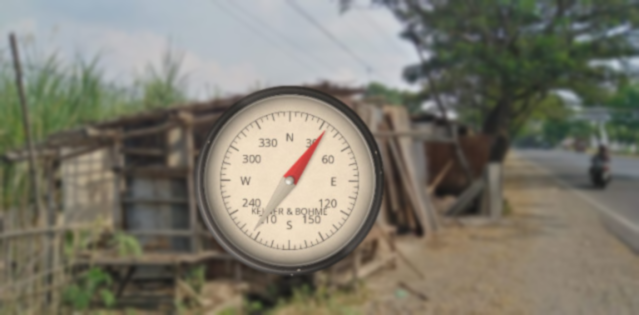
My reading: 35,°
